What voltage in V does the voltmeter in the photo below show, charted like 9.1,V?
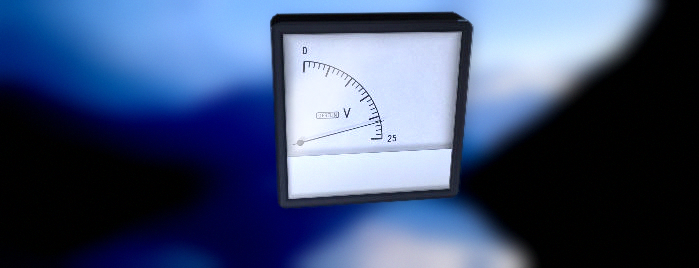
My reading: 21,V
